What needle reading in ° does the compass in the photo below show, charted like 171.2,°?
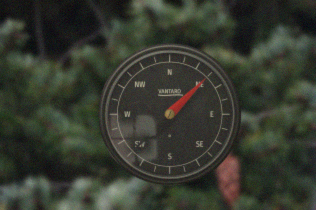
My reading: 45,°
